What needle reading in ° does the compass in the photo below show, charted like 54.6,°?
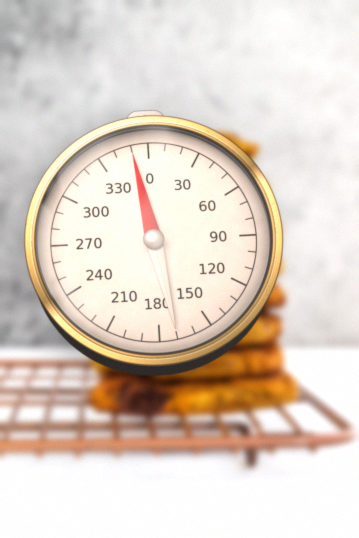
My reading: 350,°
